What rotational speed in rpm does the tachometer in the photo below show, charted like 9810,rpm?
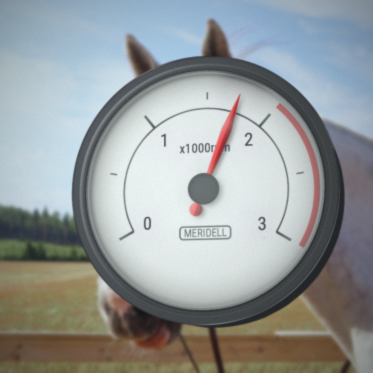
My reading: 1750,rpm
